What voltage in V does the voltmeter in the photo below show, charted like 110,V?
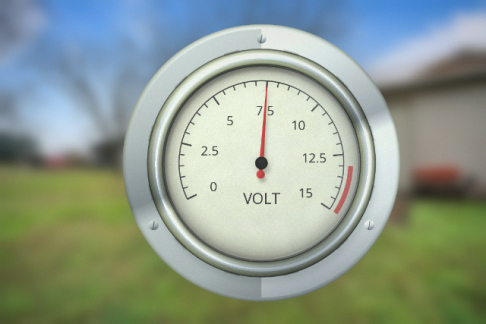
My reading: 7.5,V
